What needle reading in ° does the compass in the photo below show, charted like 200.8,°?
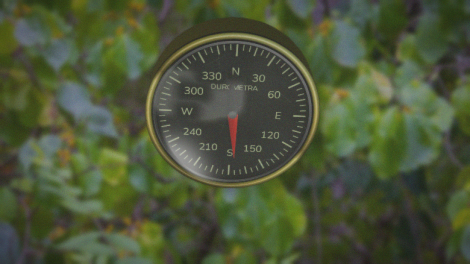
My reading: 175,°
